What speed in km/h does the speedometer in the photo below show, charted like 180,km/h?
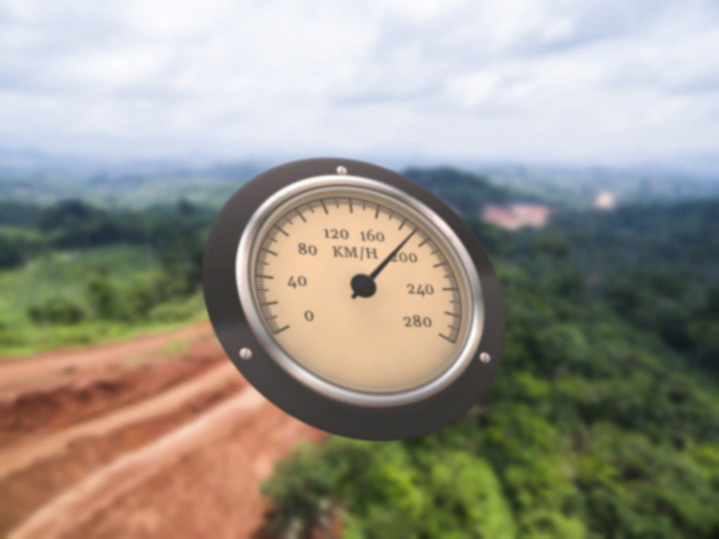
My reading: 190,km/h
